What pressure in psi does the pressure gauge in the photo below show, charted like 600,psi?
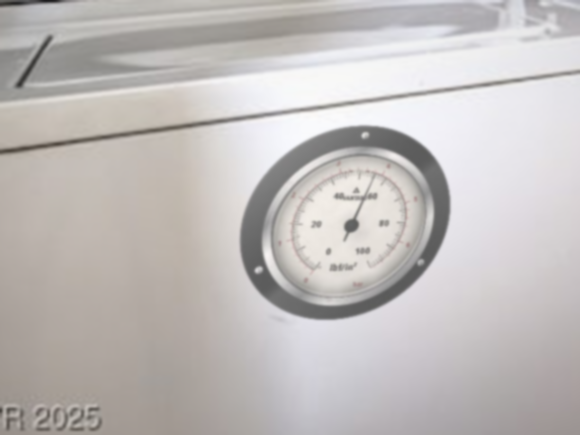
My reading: 55,psi
